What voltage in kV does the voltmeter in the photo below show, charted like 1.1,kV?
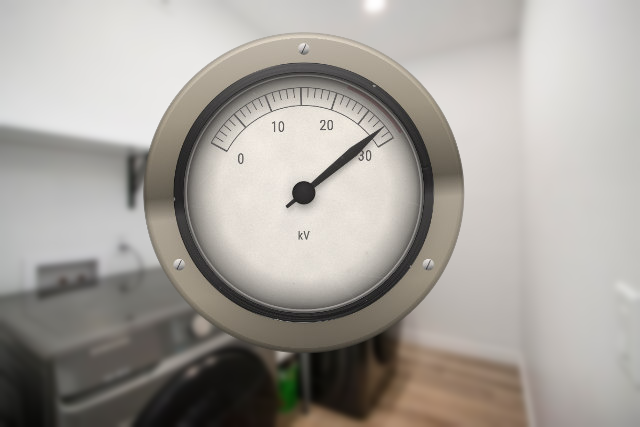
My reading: 28,kV
